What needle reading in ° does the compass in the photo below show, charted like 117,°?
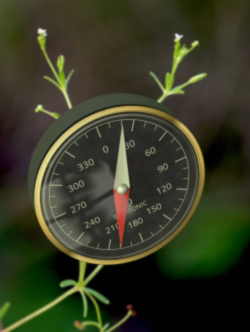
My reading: 200,°
